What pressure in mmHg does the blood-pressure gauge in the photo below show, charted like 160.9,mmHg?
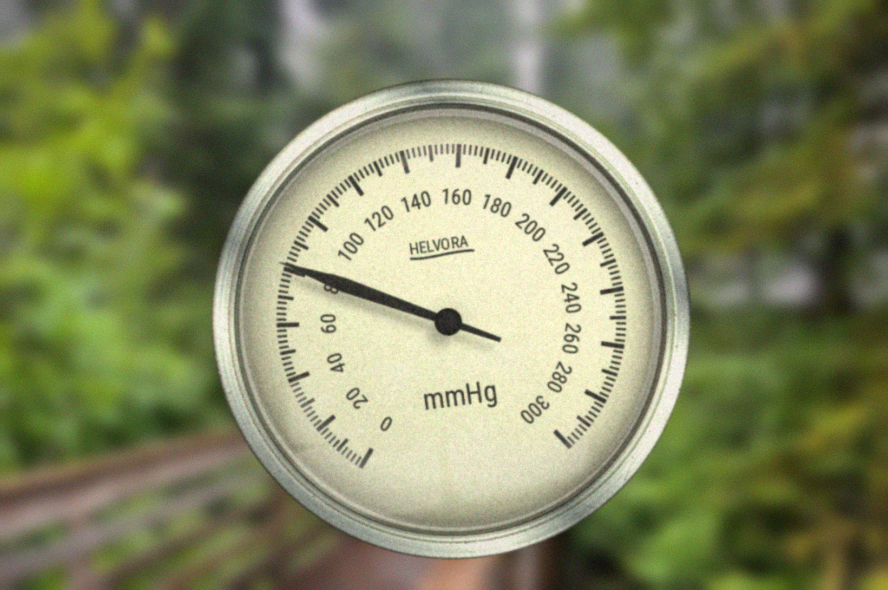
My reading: 82,mmHg
